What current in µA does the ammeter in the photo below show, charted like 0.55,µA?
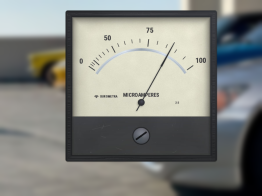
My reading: 87.5,µA
